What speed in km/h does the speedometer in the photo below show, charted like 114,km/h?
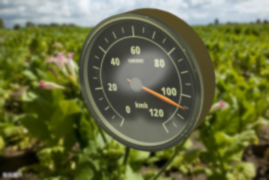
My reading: 105,km/h
